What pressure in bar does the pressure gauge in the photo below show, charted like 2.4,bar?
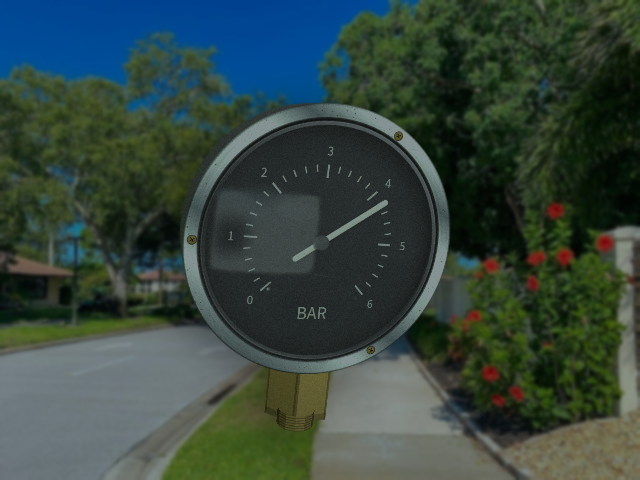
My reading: 4.2,bar
